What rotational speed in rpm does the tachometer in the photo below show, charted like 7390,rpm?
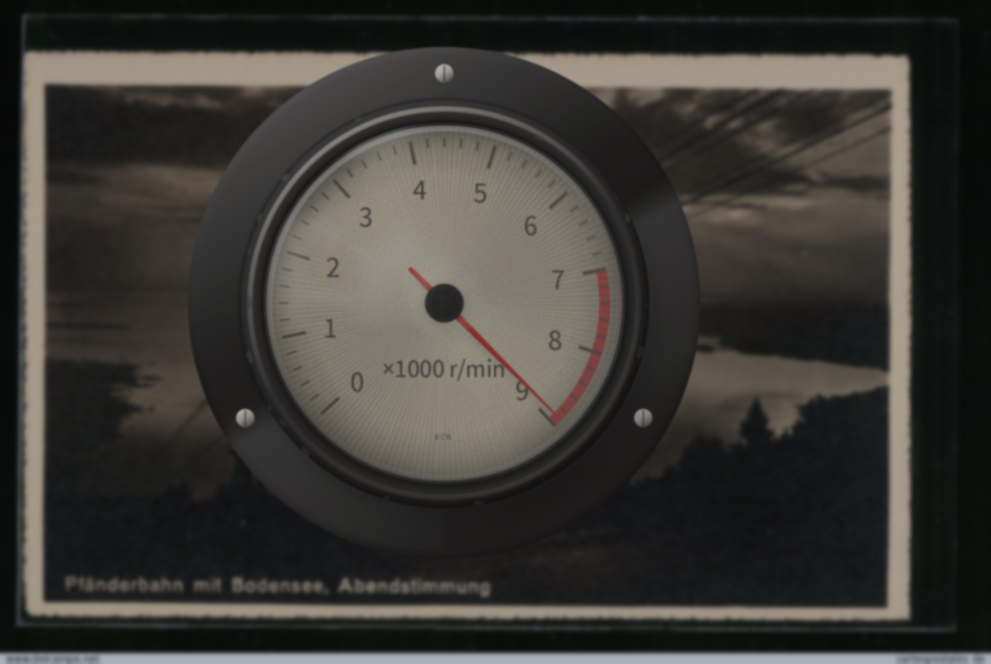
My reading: 8900,rpm
